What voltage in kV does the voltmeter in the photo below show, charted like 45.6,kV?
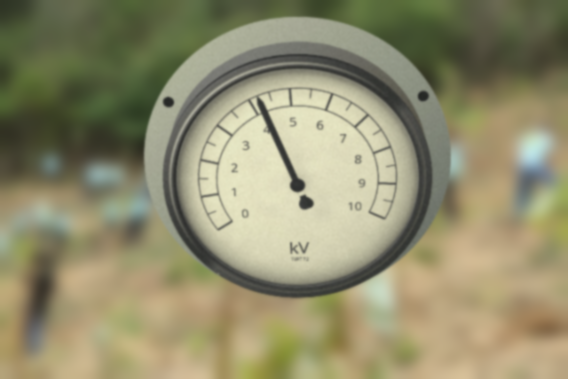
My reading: 4.25,kV
